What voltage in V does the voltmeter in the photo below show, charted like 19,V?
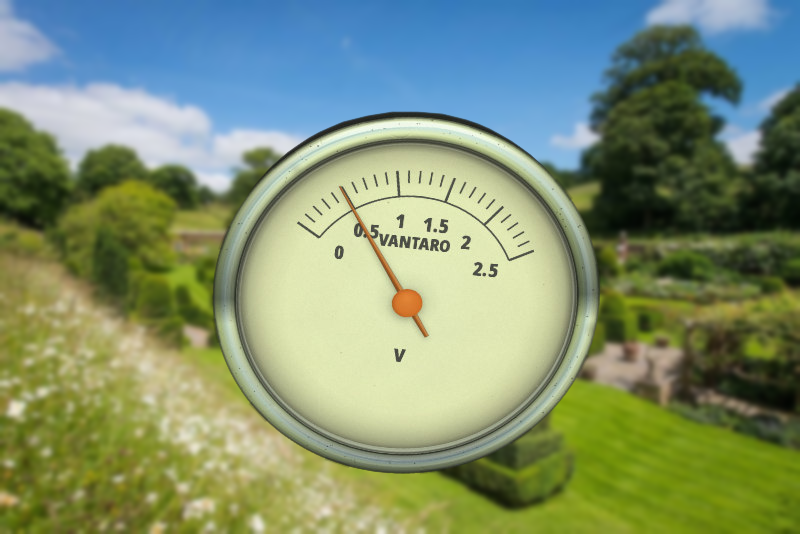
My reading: 0.5,V
